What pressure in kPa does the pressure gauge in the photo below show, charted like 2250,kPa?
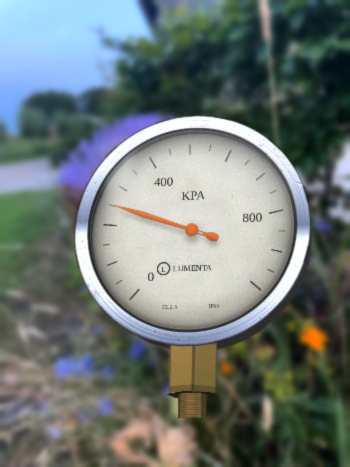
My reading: 250,kPa
